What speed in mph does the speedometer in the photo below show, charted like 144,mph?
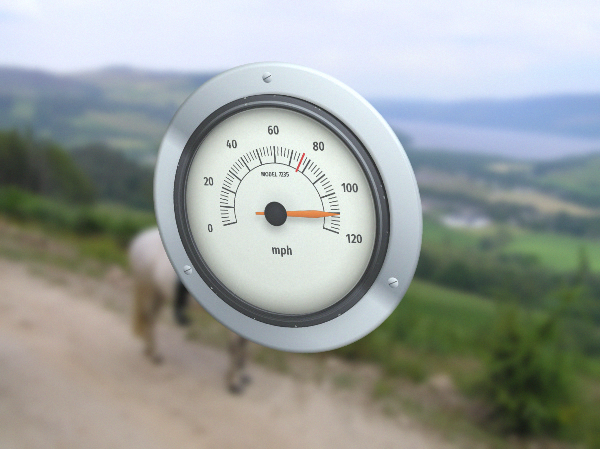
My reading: 110,mph
